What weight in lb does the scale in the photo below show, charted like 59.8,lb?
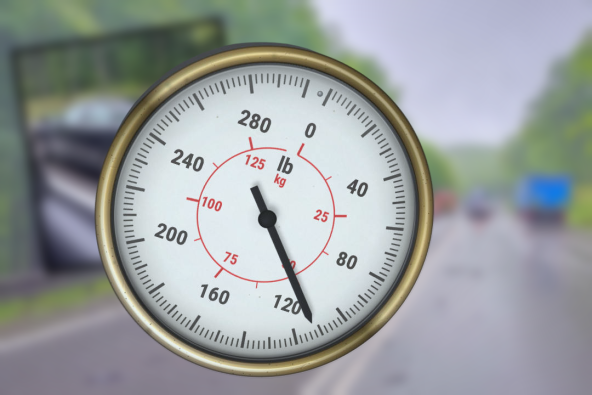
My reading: 112,lb
